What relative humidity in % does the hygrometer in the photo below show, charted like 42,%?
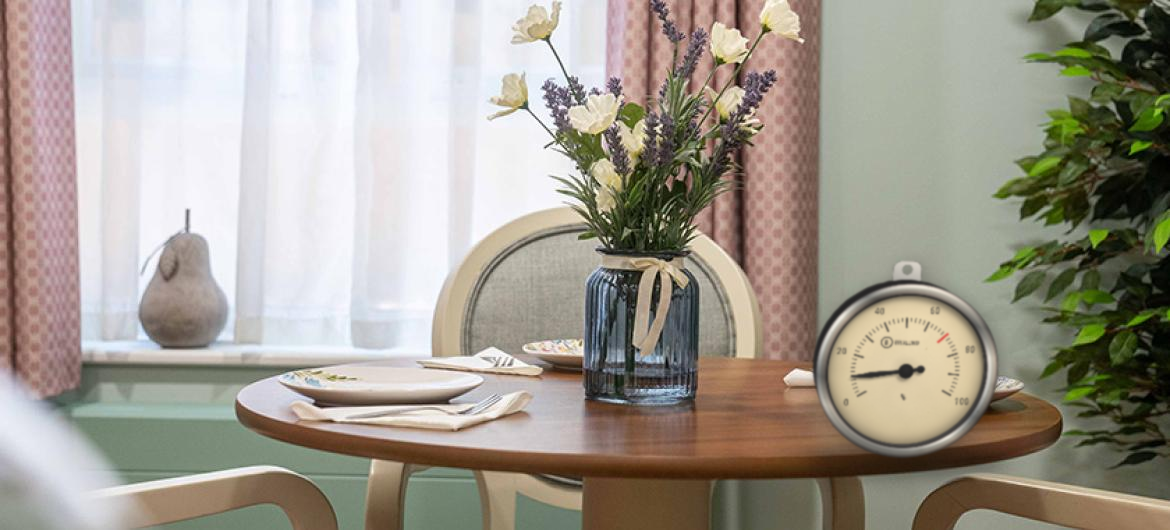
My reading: 10,%
